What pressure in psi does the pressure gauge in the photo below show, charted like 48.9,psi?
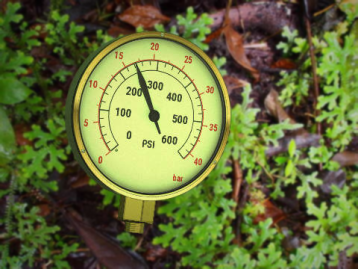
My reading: 240,psi
